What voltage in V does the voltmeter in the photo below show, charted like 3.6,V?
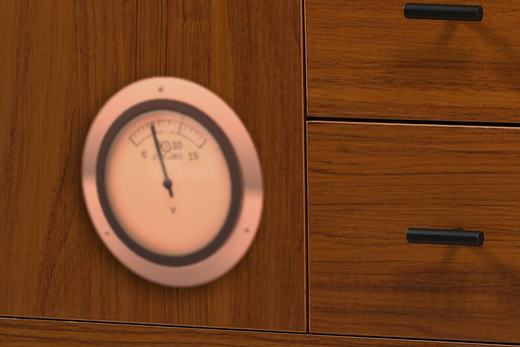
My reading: 5,V
